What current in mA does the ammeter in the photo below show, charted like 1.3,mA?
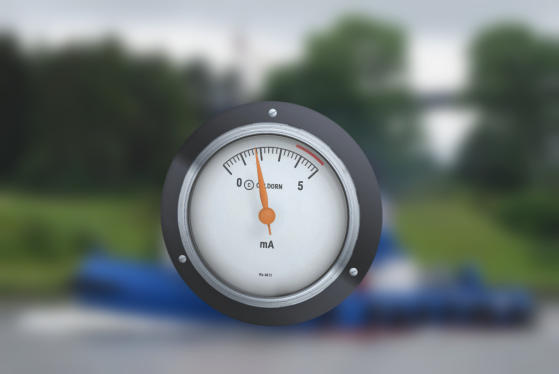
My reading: 1.8,mA
